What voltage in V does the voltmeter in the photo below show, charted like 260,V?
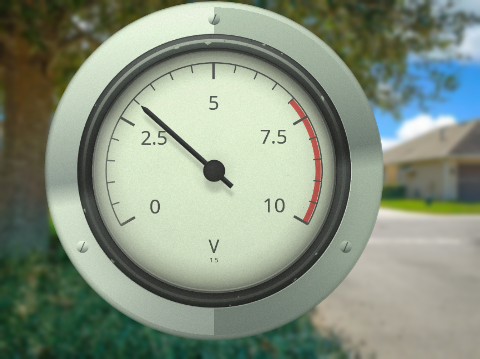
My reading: 3,V
